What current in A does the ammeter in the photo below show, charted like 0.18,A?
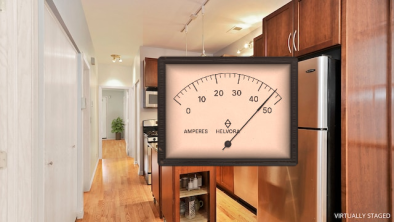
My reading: 46,A
